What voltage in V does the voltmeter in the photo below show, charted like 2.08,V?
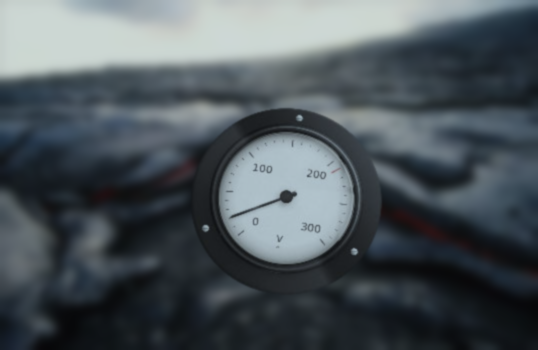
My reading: 20,V
